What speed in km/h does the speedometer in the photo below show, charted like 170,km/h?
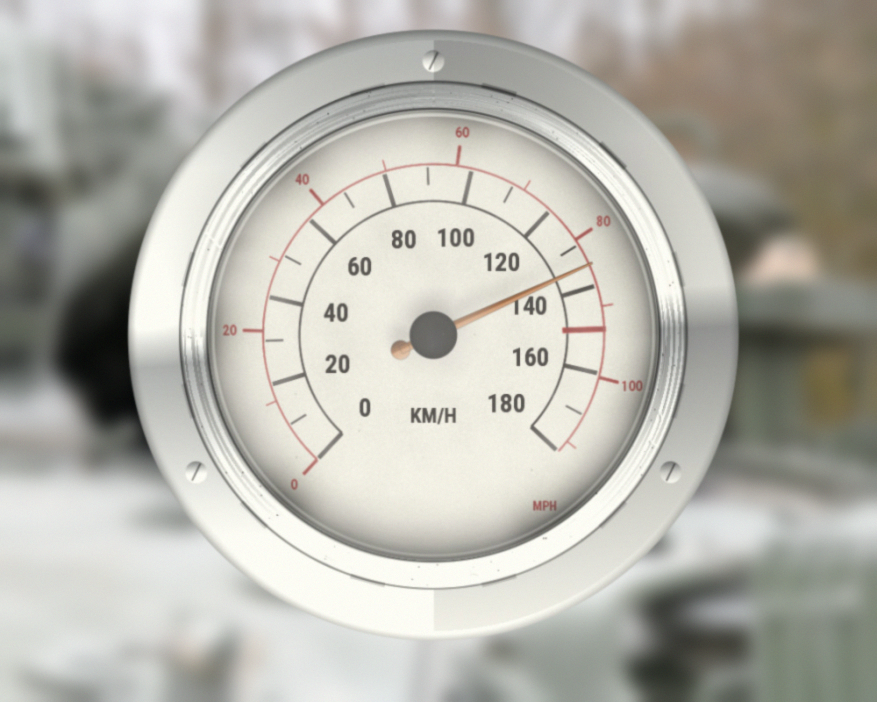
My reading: 135,km/h
